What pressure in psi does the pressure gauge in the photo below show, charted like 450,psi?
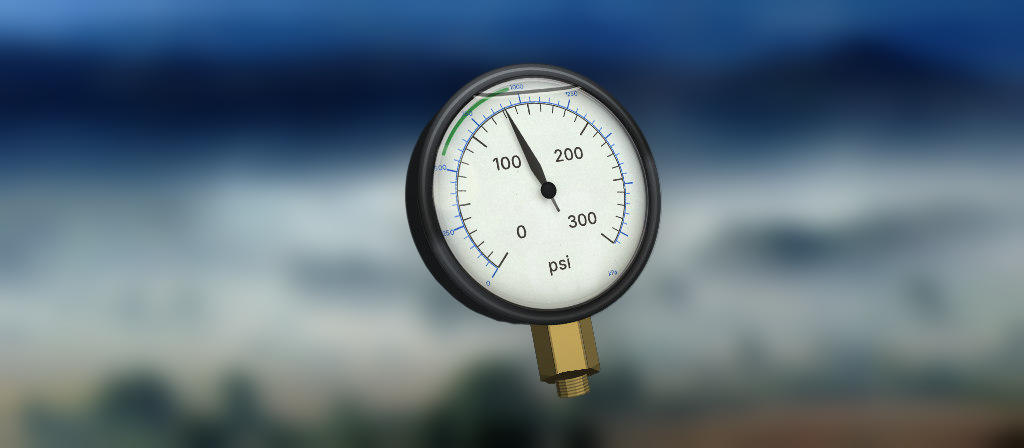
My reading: 130,psi
